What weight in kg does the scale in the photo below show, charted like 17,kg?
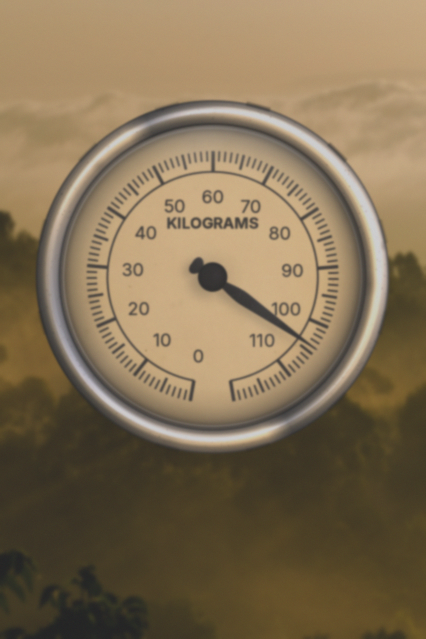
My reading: 104,kg
